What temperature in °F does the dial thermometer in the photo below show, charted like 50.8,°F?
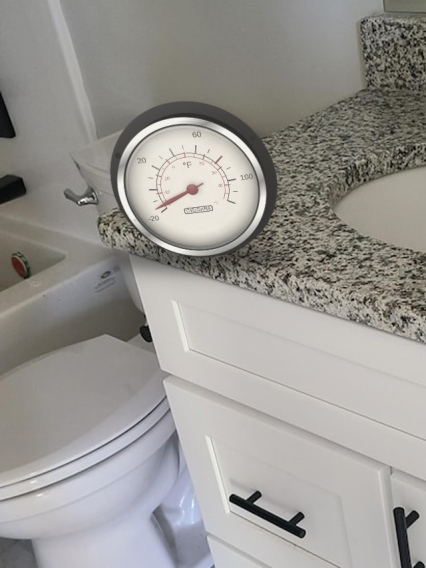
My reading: -15,°F
